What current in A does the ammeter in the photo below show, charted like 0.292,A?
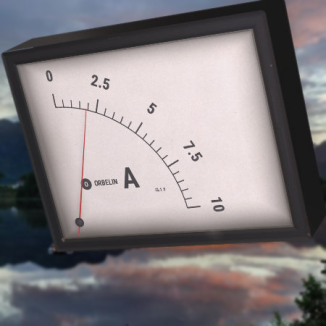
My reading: 2,A
